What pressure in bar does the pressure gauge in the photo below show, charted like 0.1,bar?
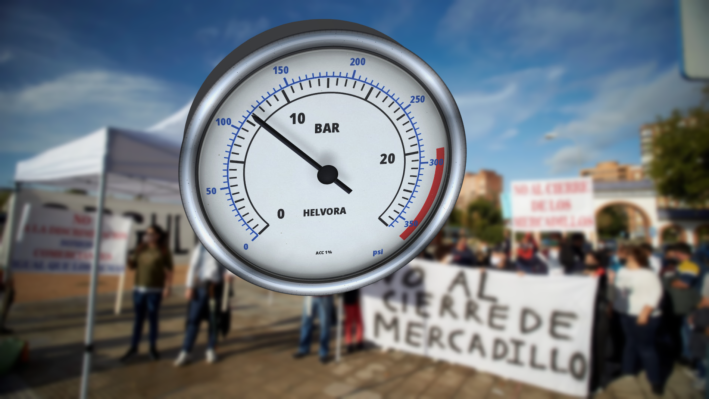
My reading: 8,bar
